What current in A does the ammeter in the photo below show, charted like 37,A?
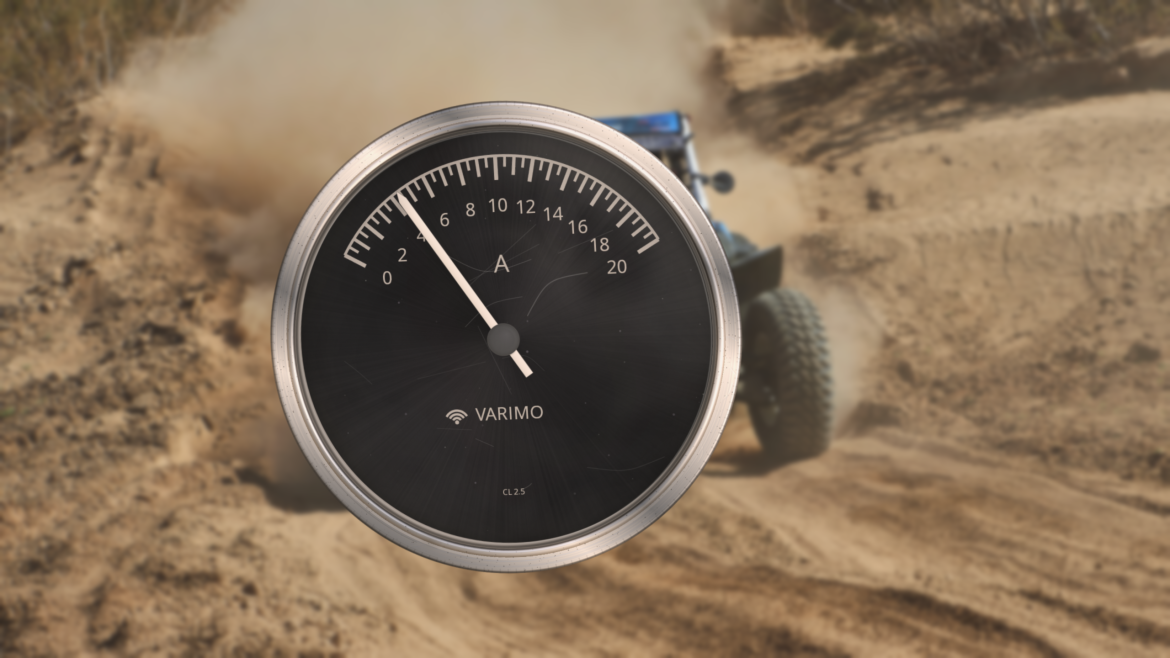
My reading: 4.5,A
